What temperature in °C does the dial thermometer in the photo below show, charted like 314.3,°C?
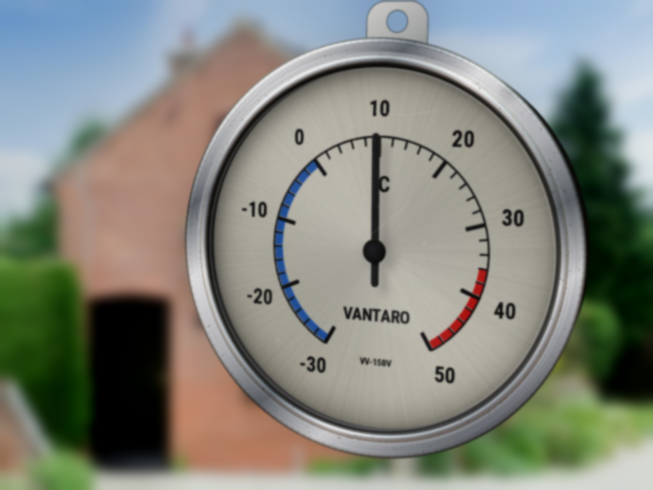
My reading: 10,°C
